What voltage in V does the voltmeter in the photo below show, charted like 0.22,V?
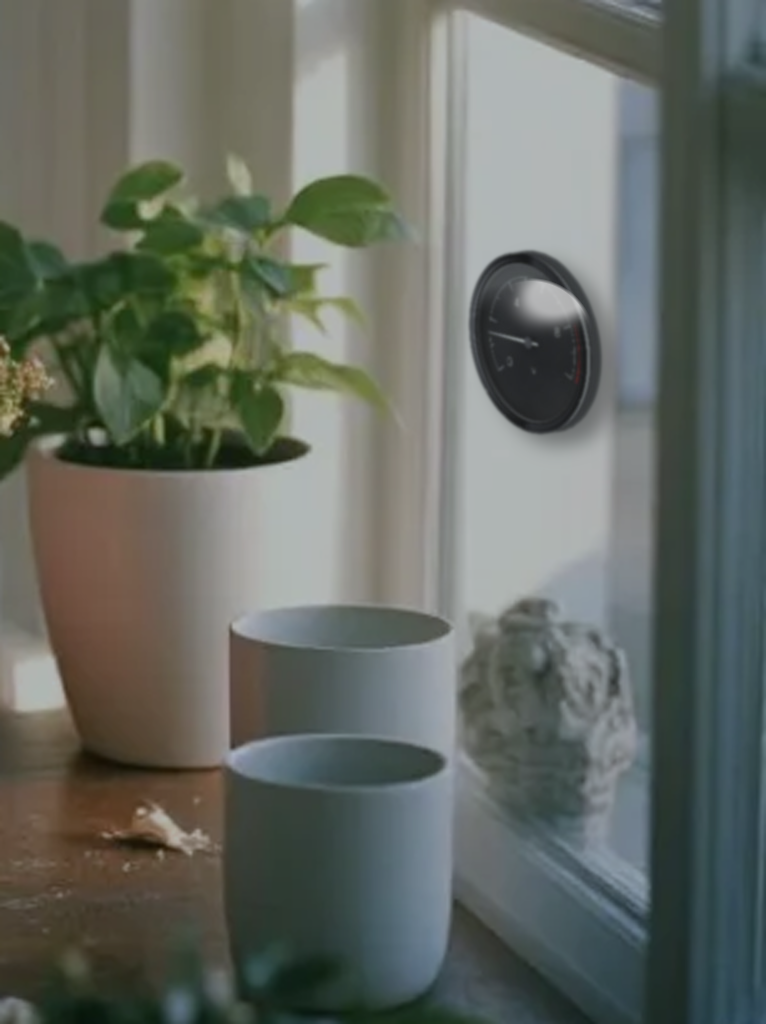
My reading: 1.5,V
